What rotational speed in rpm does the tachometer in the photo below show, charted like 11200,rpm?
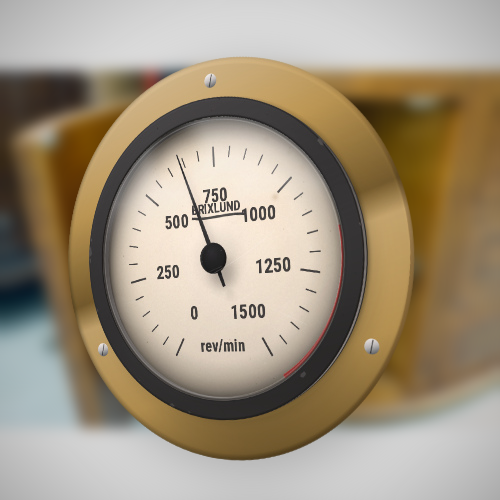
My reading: 650,rpm
